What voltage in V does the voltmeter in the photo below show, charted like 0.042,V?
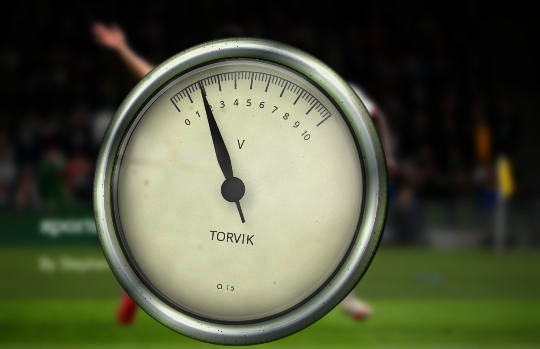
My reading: 2,V
